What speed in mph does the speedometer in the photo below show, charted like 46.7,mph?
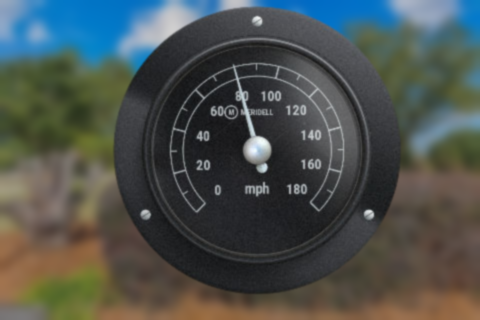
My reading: 80,mph
